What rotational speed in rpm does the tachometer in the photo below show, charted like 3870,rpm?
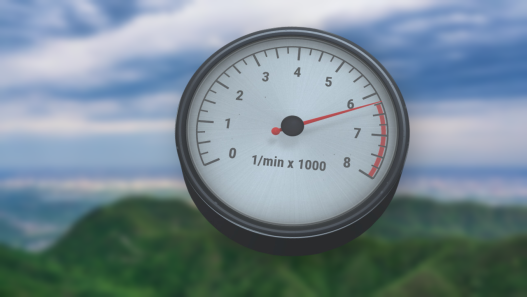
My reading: 6250,rpm
